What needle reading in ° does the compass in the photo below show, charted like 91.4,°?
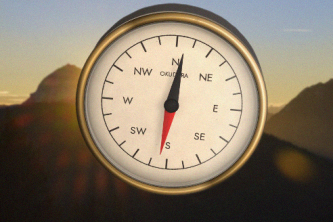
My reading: 187.5,°
